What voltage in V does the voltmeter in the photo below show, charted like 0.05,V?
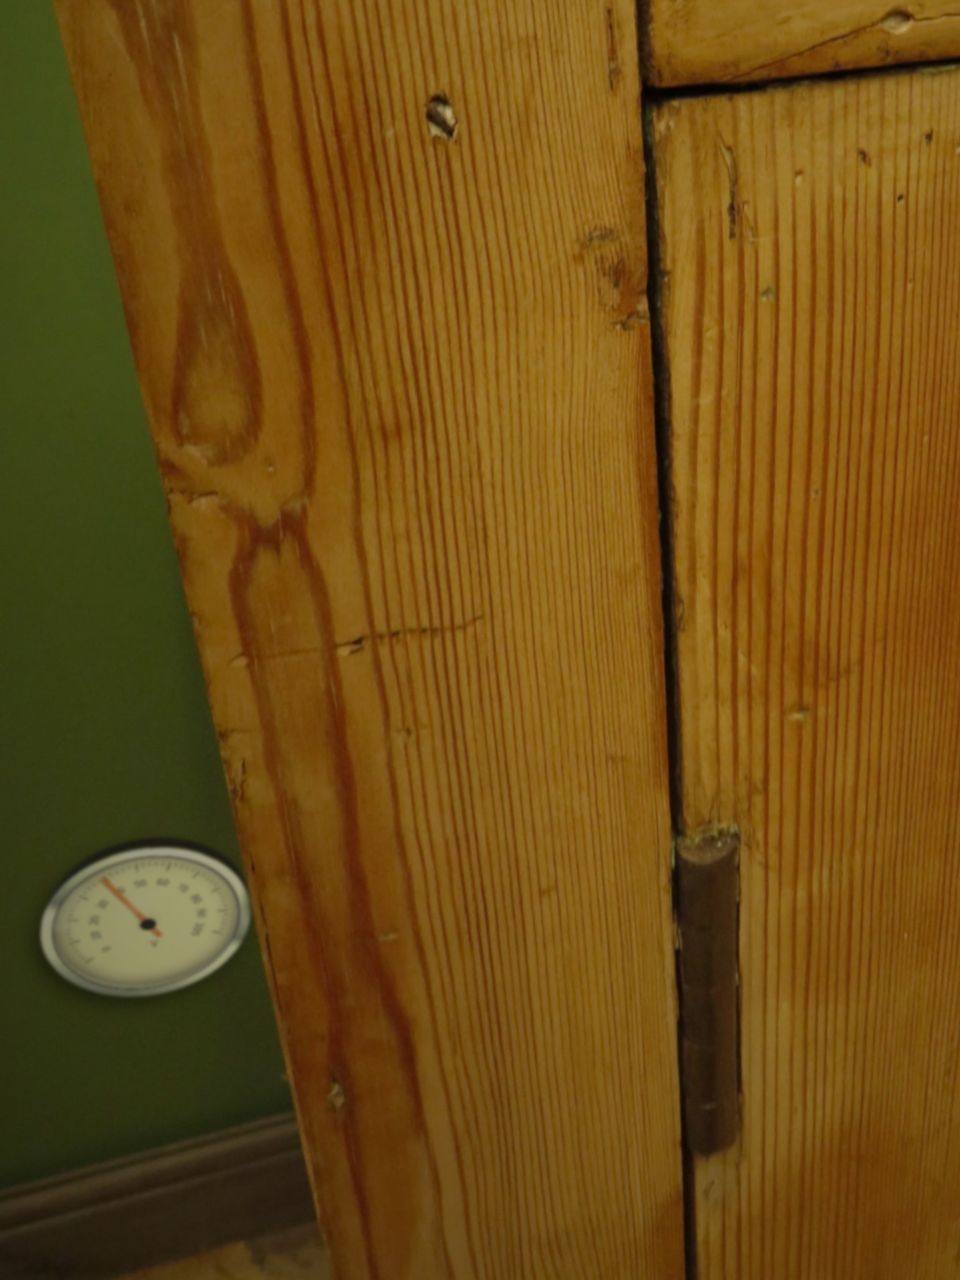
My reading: 40,V
